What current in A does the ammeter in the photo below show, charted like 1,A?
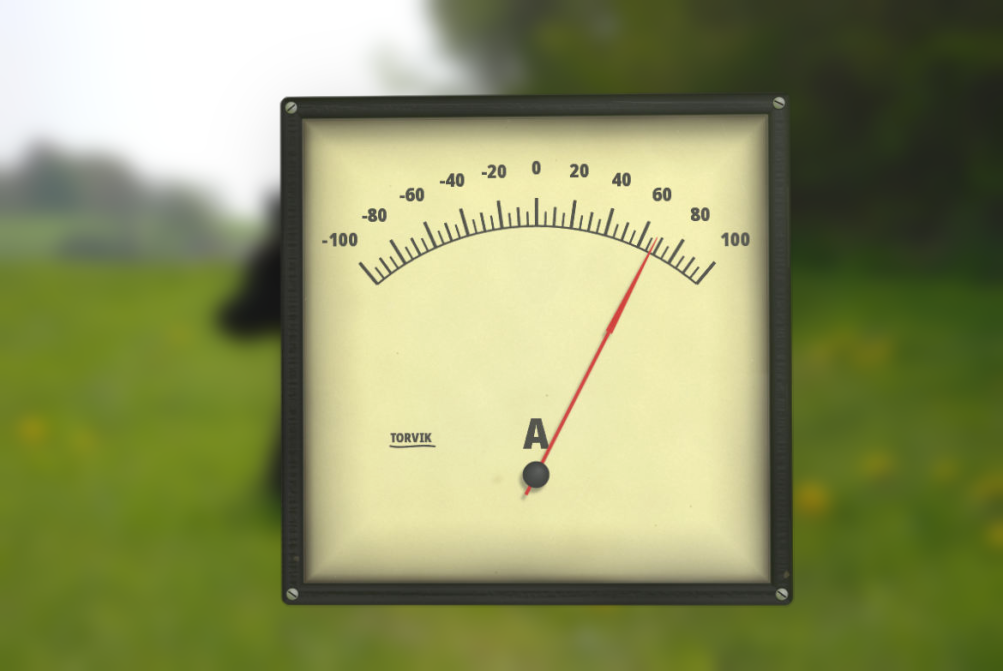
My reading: 67.5,A
